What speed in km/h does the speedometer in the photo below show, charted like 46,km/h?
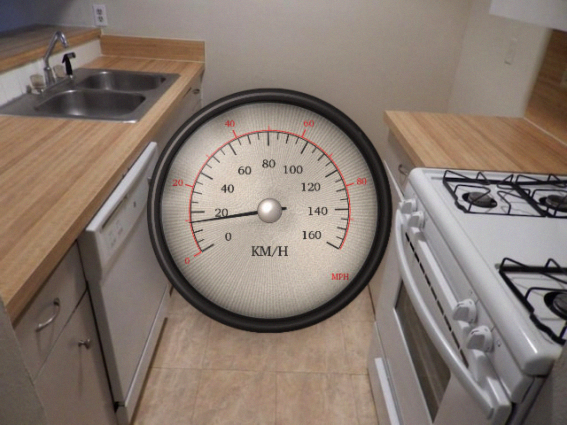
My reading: 15,km/h
